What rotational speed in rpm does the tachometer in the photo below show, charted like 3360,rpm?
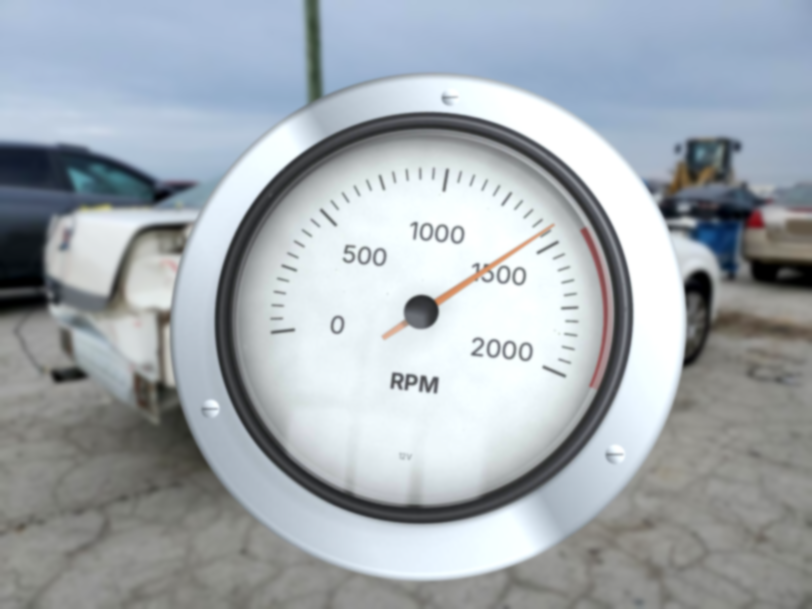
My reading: 1450,rpm
